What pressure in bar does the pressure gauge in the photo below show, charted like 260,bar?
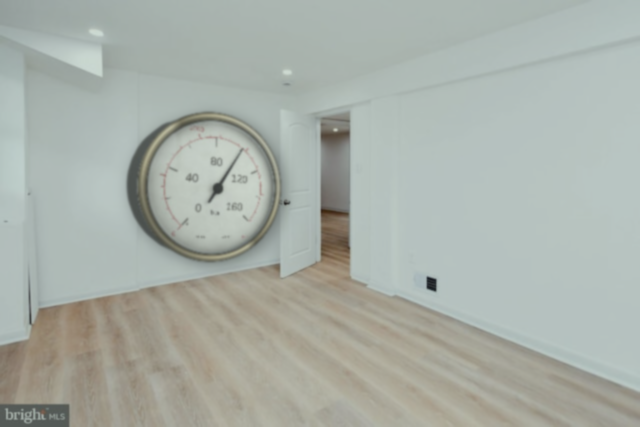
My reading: 100,bar
